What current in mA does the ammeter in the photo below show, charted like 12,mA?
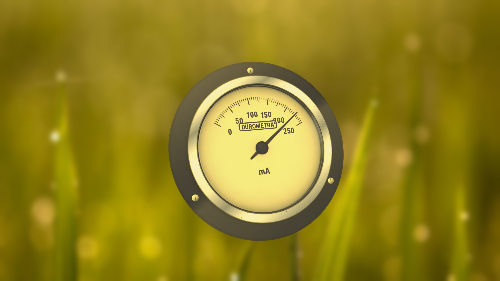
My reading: 225,mA
